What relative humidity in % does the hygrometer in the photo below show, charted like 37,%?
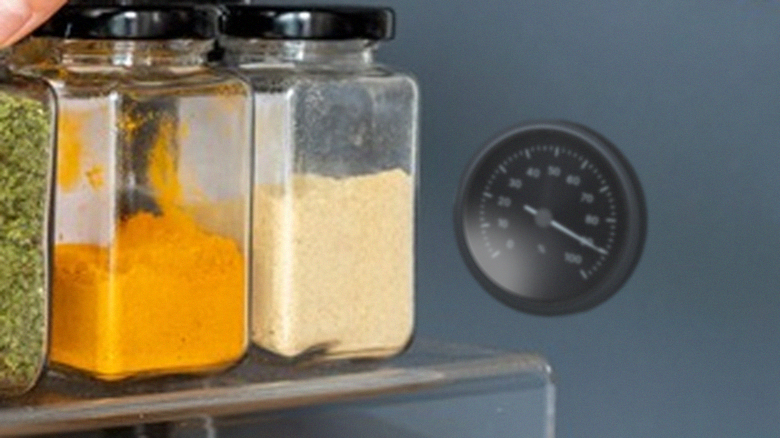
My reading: 90,%
